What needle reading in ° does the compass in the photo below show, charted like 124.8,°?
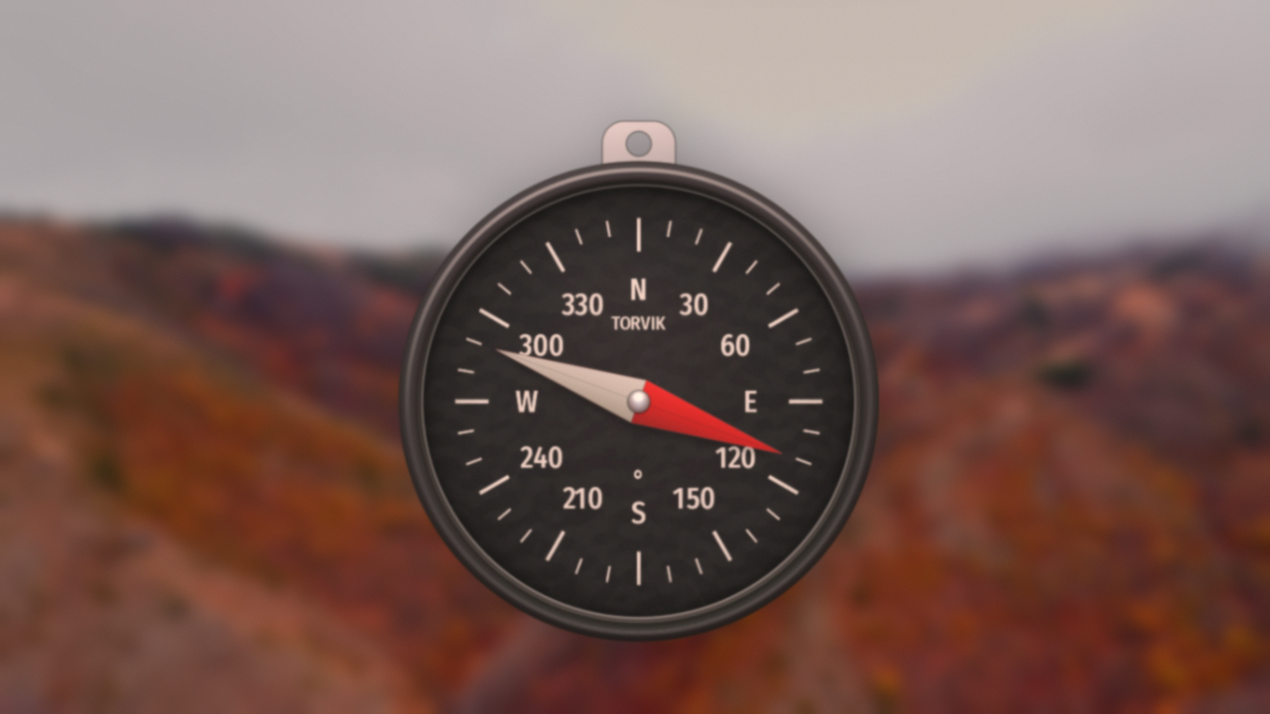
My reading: 110,°
